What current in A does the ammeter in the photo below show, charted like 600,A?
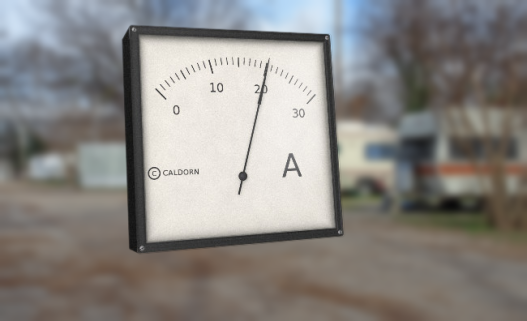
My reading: 20,A
